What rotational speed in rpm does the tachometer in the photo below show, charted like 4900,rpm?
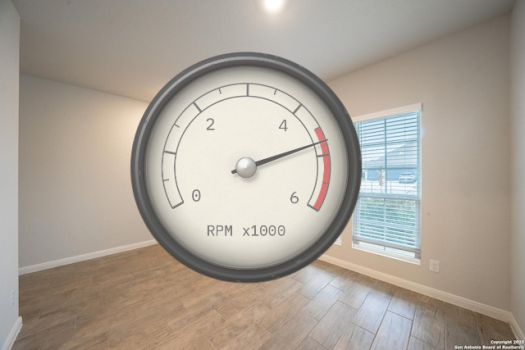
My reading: 4750,rpm
